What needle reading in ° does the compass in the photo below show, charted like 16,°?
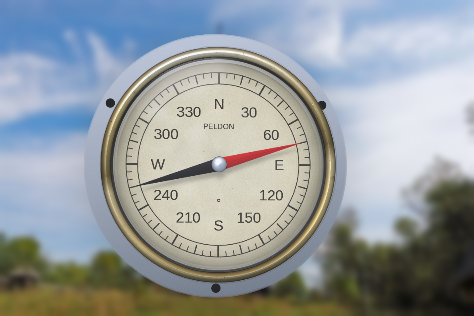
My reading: 75,°
